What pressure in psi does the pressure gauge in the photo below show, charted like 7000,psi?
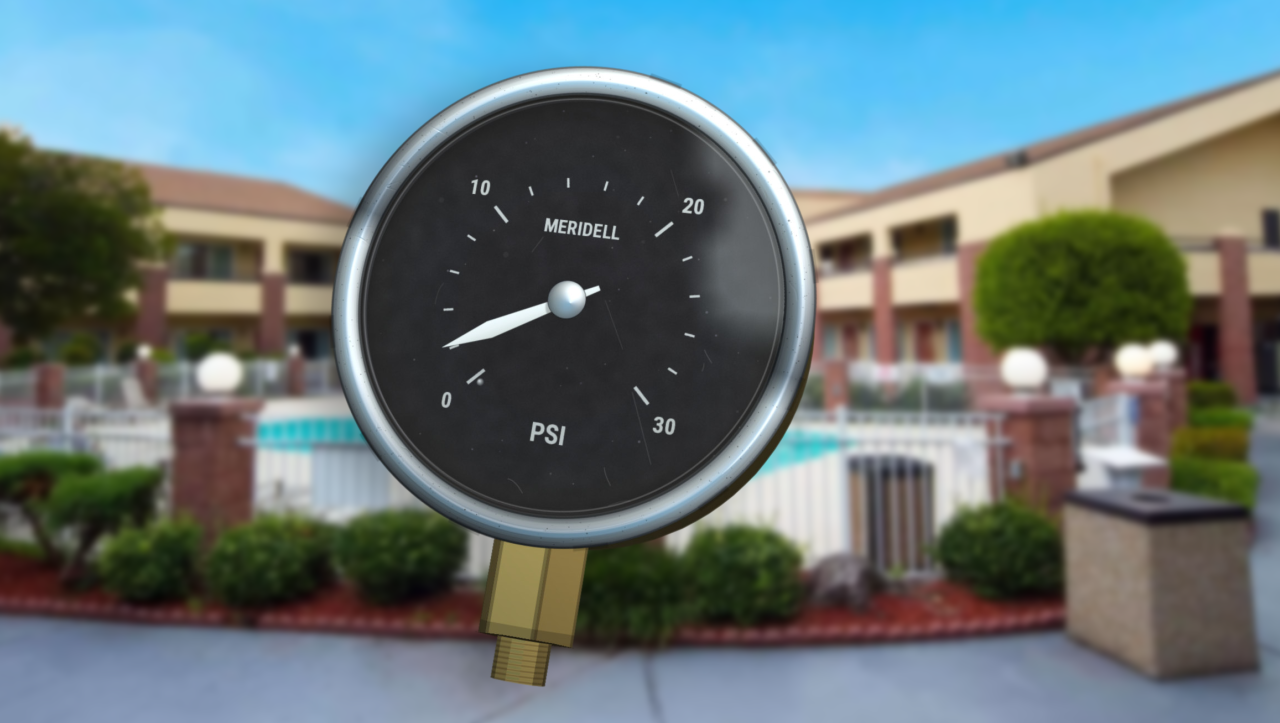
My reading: 2,psi
